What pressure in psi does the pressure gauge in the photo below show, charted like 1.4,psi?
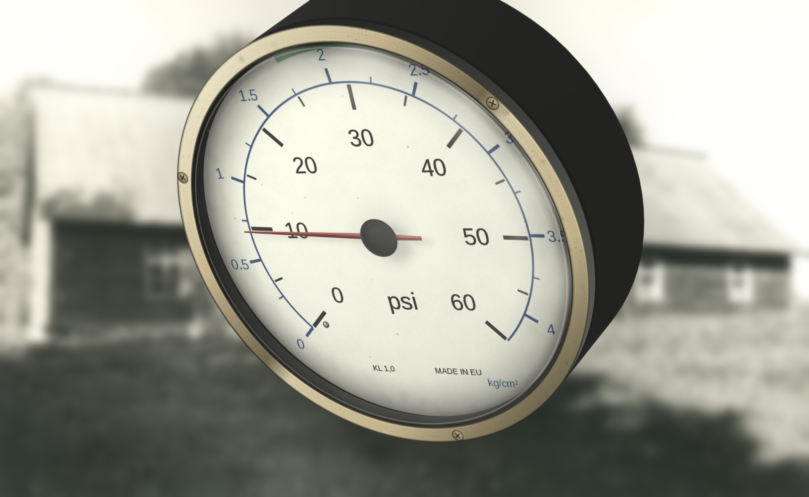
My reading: 10,psi
